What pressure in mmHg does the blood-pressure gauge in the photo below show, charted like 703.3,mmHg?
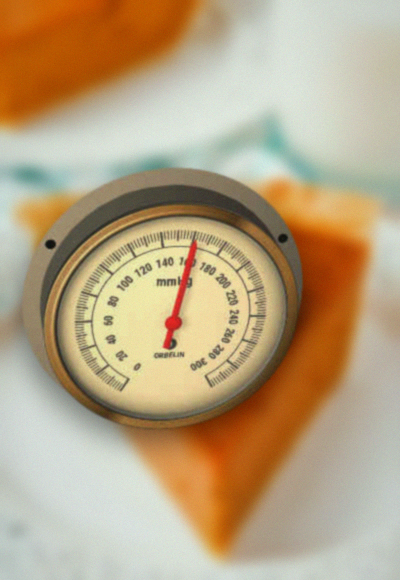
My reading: 160,mmHg
